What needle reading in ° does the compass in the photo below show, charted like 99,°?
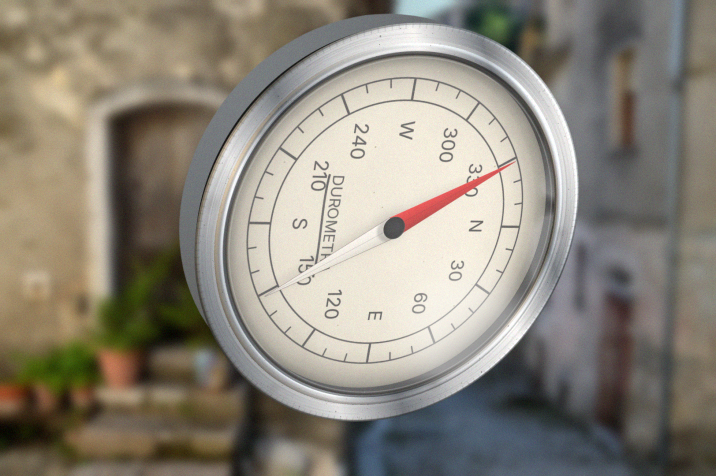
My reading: 330,°
